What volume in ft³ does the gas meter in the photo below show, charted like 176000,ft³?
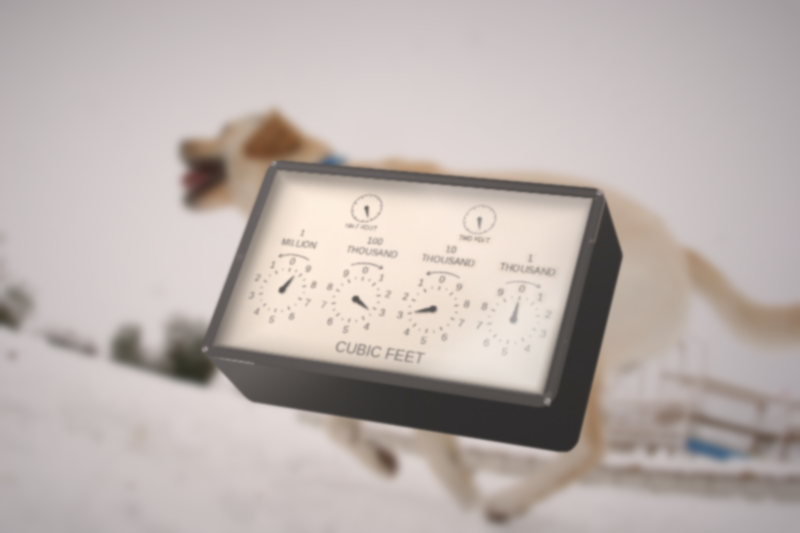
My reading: 933000,ft³
